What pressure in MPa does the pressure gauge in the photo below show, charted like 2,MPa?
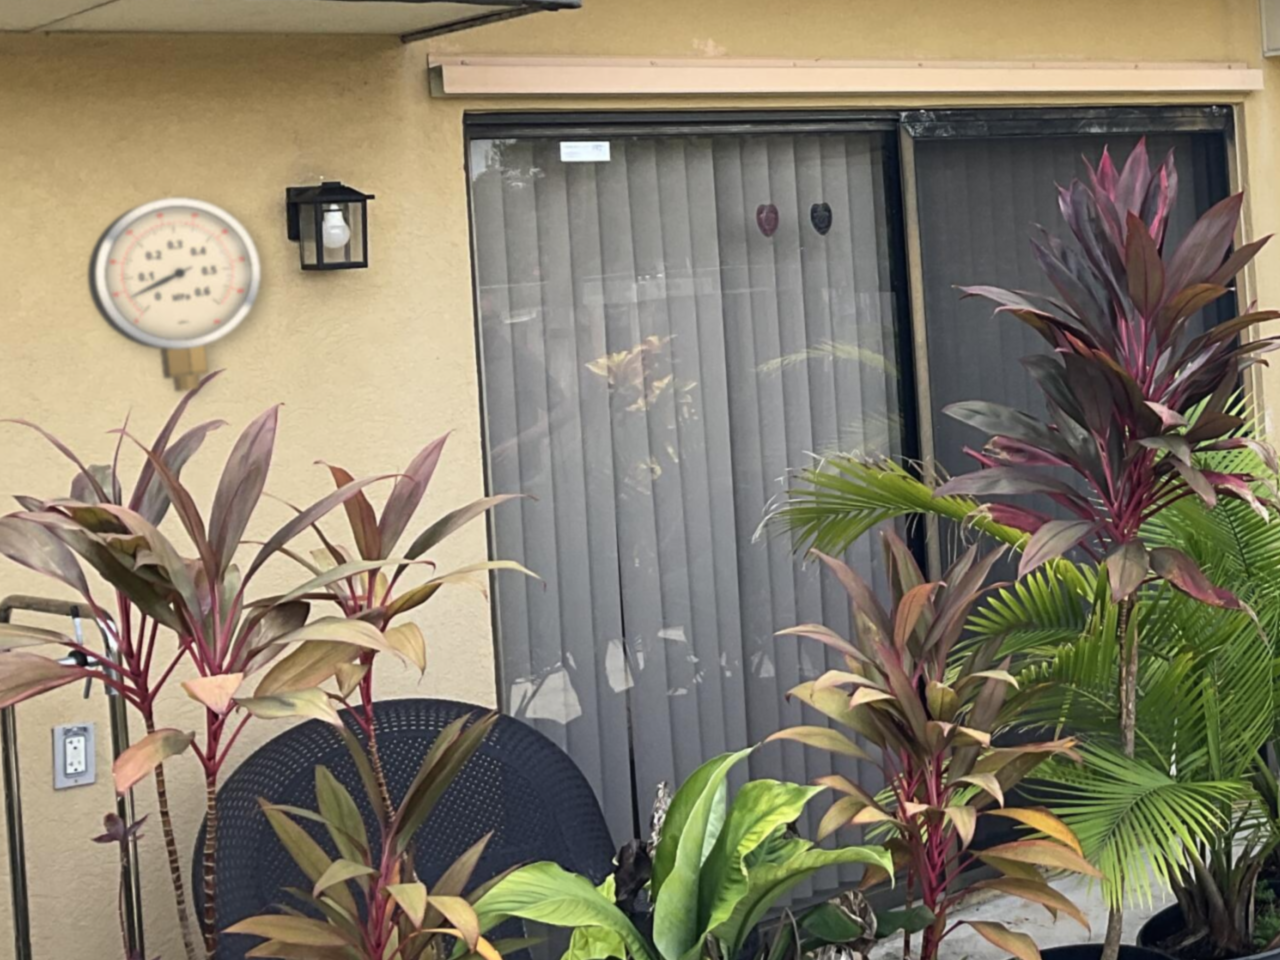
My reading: 0.05,MPa
